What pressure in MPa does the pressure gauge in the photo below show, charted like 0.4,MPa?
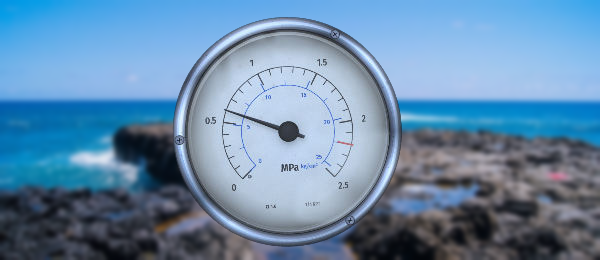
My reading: 0.6,MPa
